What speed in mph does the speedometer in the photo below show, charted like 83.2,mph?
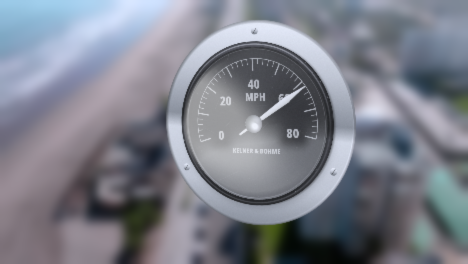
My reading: 62,mph
